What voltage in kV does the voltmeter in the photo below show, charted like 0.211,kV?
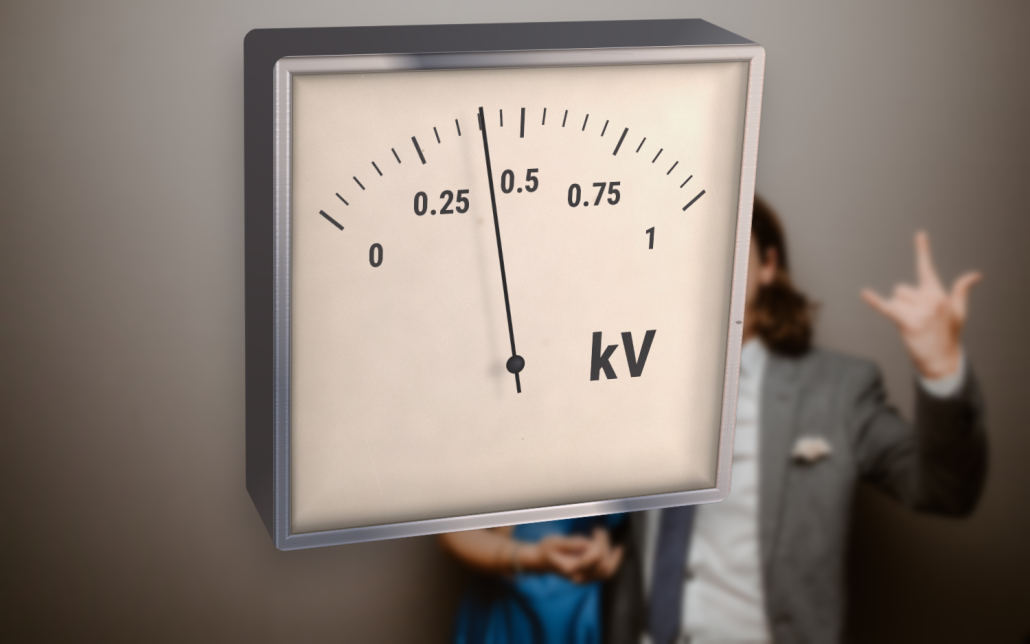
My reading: 0.4,kV
